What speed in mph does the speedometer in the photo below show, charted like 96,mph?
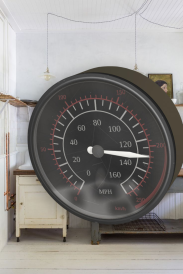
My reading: 130,mph
